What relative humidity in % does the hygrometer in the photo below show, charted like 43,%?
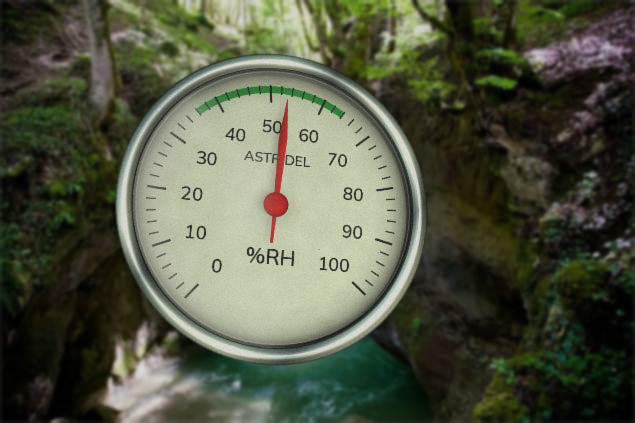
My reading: 53,%
